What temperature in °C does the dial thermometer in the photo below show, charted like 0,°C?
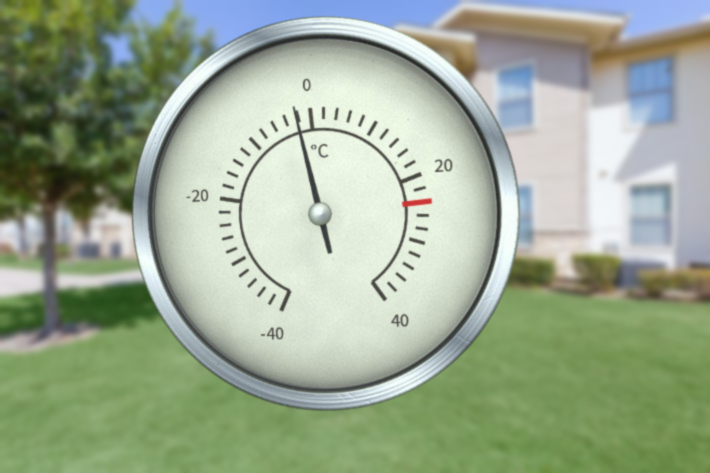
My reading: -2,°C
